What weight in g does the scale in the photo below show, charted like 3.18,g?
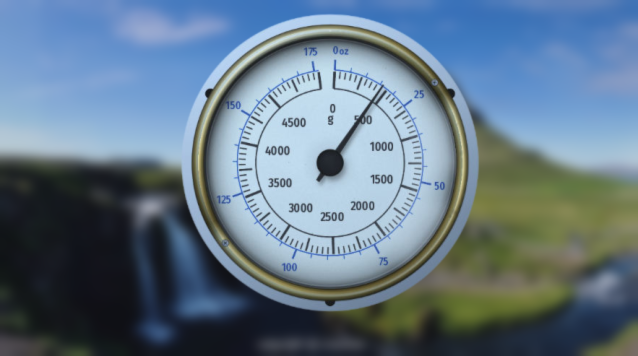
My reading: 450,g
